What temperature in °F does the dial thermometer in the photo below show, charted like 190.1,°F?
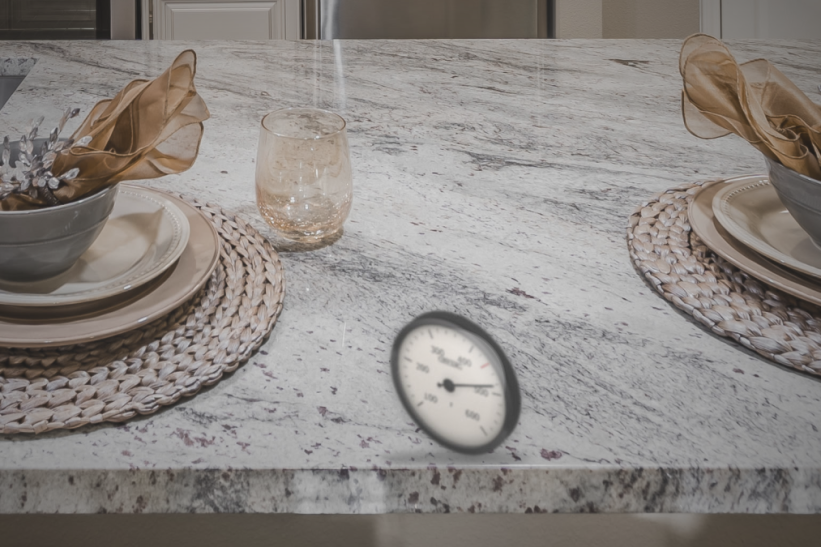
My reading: 480,°F
